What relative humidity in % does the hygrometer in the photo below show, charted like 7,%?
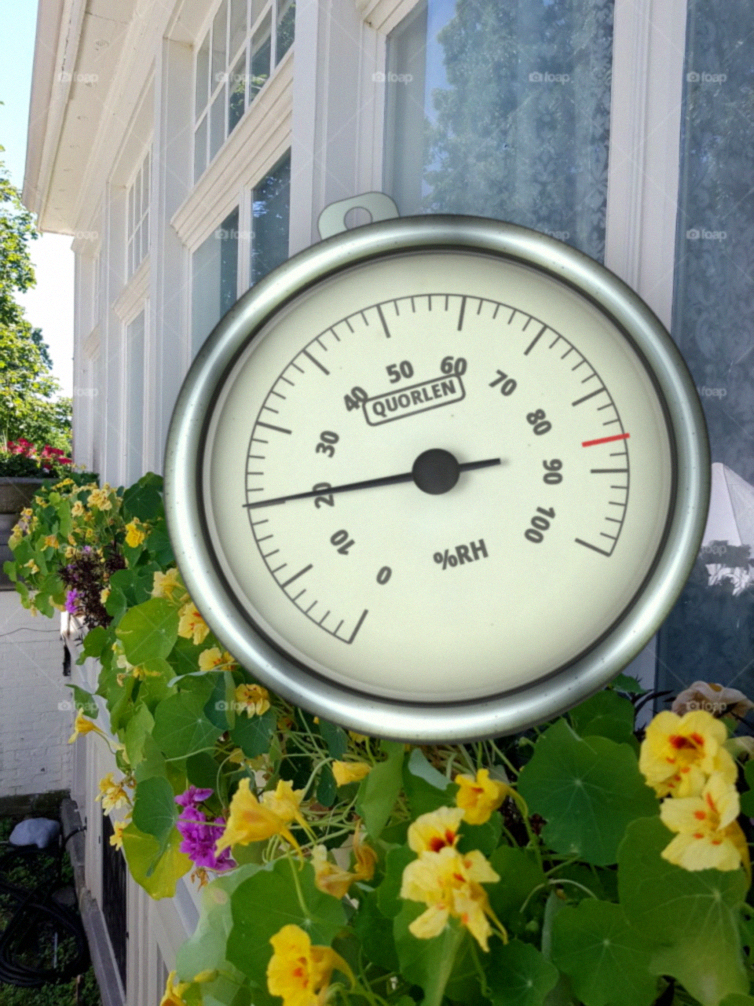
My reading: 20,%
